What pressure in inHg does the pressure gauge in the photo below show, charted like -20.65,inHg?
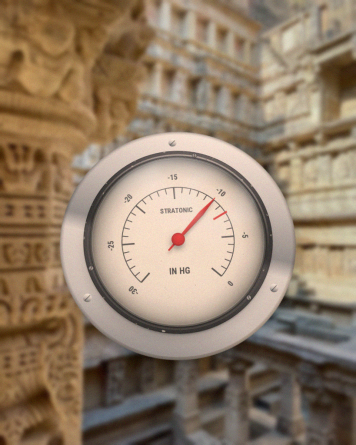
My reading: -10,inHg
